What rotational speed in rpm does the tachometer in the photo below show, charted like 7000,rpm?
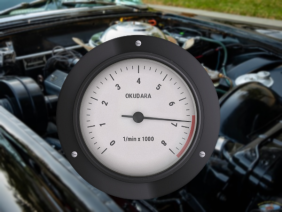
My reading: 6800,rpm
